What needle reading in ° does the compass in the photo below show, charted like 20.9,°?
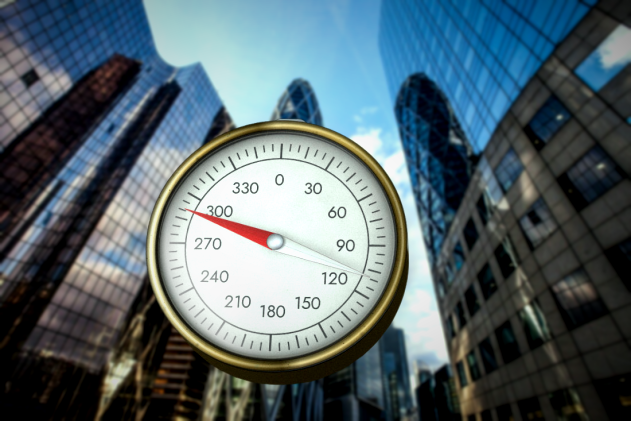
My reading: 290,°
